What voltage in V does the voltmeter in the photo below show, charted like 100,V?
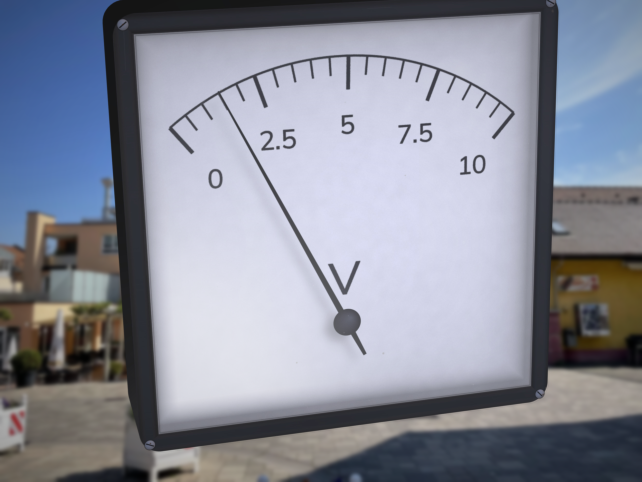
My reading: 1.5,V
